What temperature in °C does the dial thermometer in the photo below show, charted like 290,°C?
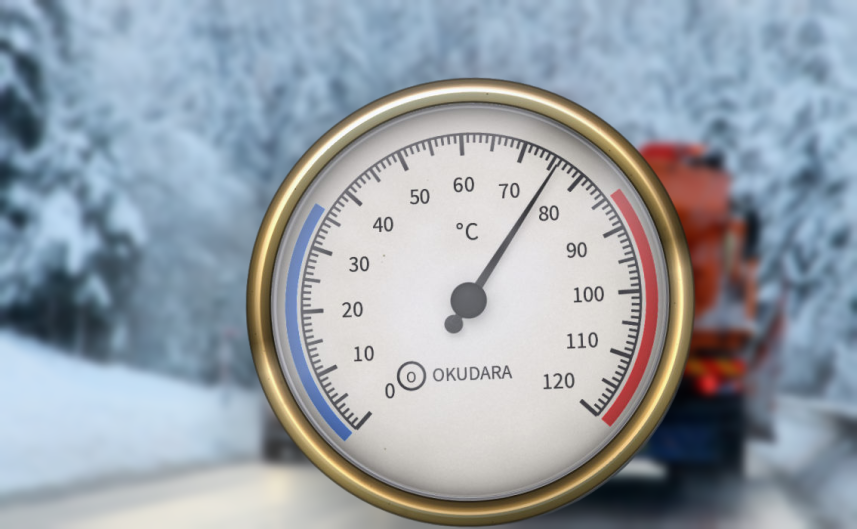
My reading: 76,°C
